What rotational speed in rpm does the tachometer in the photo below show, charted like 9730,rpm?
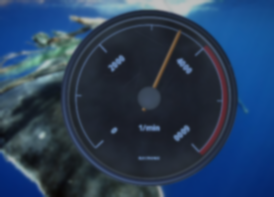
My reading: 3500,rpm
